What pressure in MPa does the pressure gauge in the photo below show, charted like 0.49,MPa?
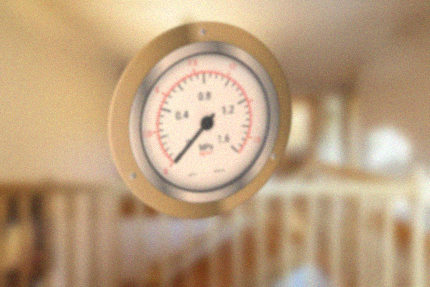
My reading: 0,MPa
